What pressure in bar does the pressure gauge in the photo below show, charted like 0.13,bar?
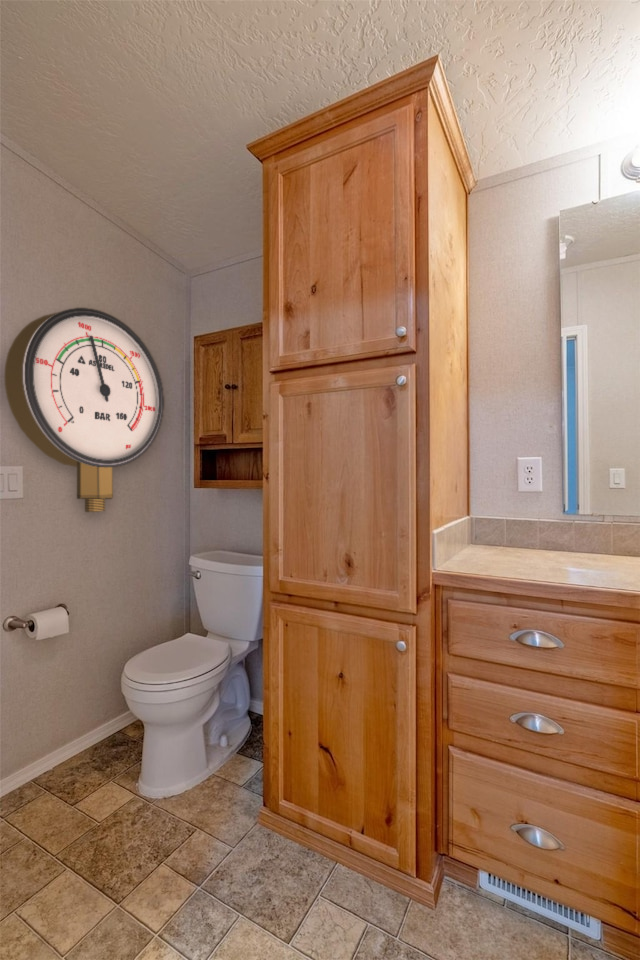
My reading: 70,bar
